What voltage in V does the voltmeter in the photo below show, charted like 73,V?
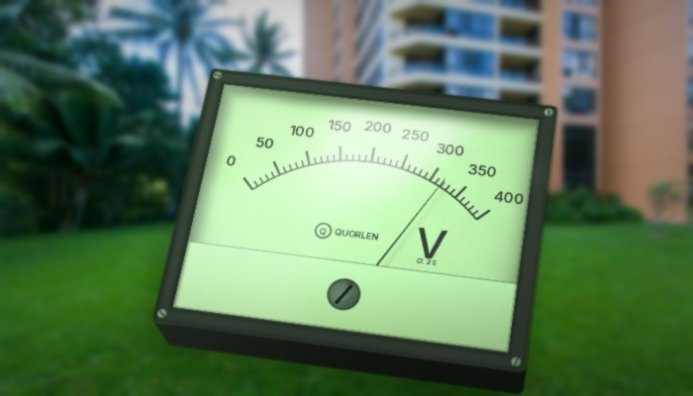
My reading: 320,V
